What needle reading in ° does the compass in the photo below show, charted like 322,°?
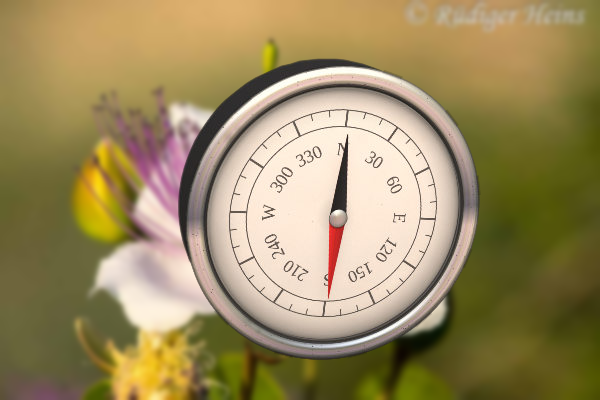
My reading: 180,°
